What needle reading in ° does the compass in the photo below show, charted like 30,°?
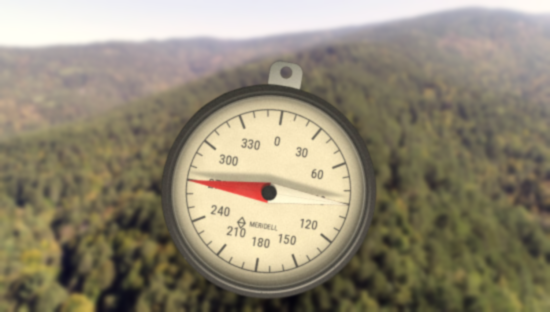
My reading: 270,°
